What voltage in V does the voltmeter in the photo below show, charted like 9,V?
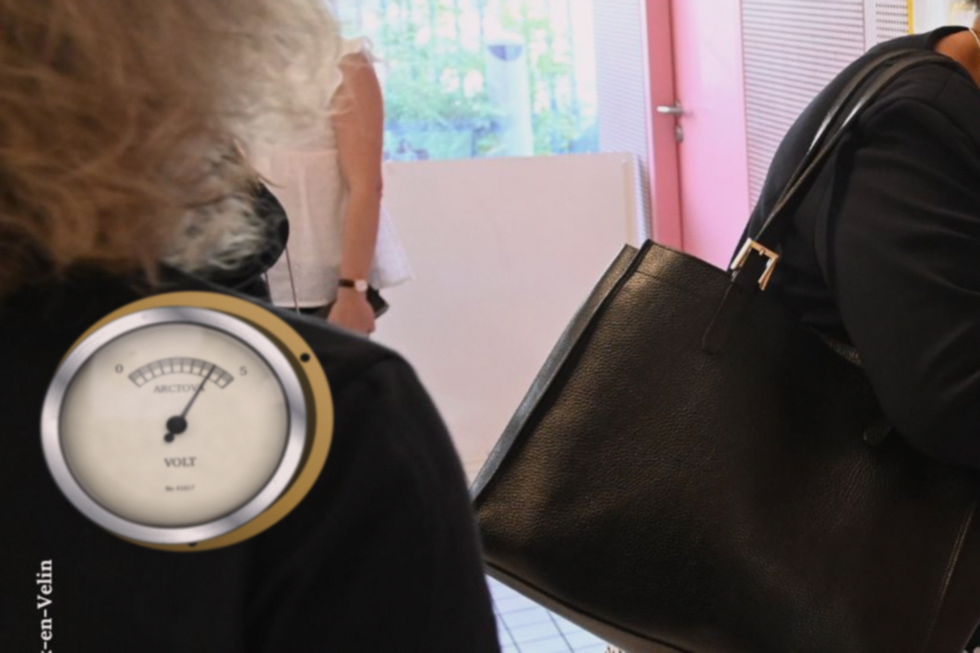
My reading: 4,V
